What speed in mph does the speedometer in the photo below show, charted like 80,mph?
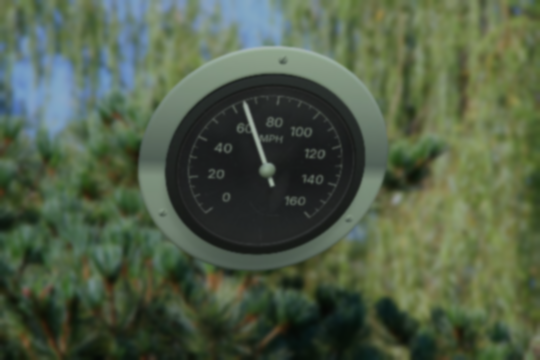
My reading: 65,mph
